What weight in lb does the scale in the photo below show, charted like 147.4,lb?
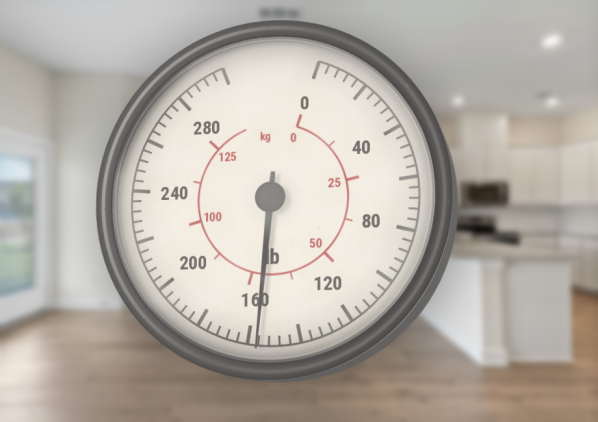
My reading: 156,lb
